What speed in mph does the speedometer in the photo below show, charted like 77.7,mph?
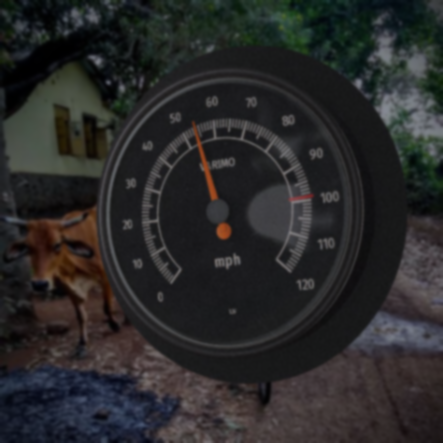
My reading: 55,mph
